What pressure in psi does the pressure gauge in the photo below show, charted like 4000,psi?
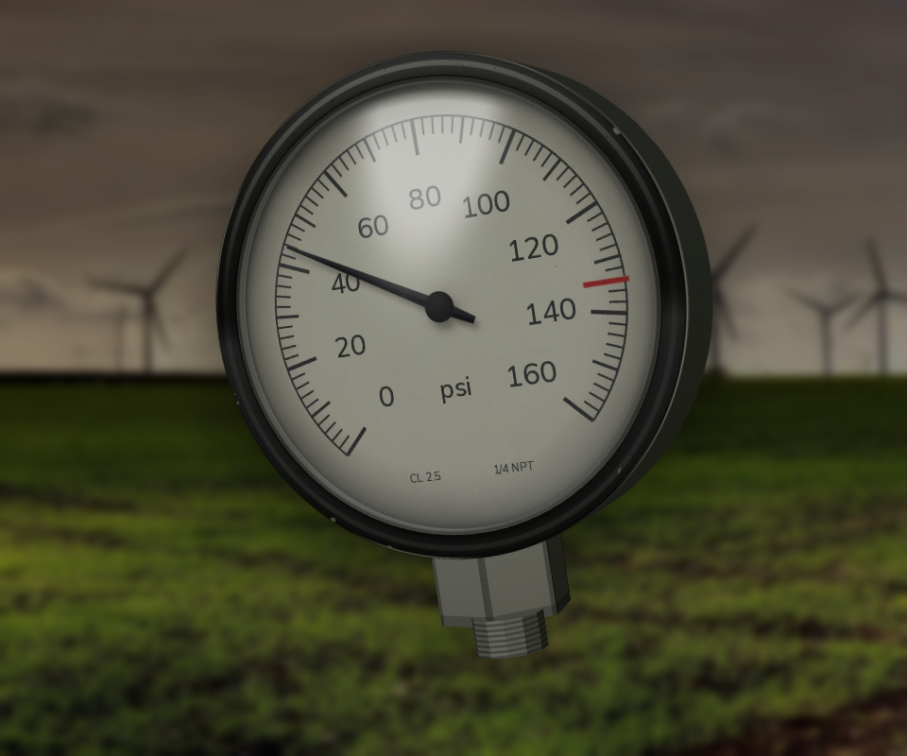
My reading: 44,psi
